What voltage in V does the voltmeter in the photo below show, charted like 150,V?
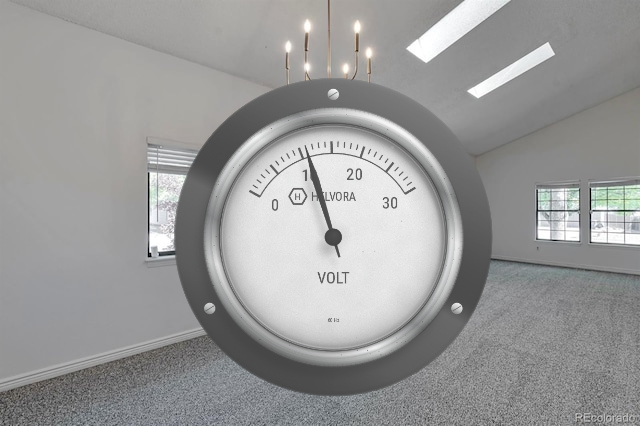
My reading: 11,V
